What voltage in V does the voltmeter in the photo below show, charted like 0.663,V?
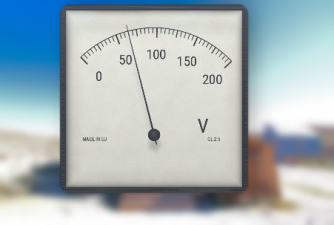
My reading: 65,V
